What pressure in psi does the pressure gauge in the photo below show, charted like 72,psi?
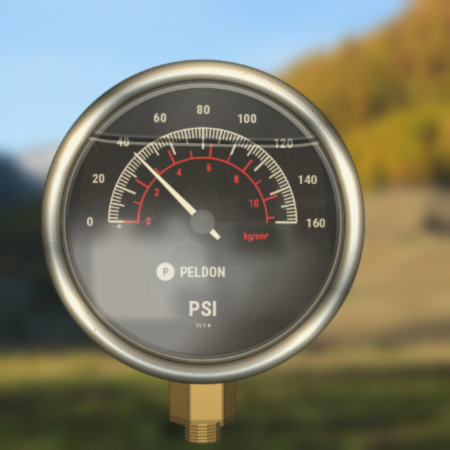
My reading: 40,psi
